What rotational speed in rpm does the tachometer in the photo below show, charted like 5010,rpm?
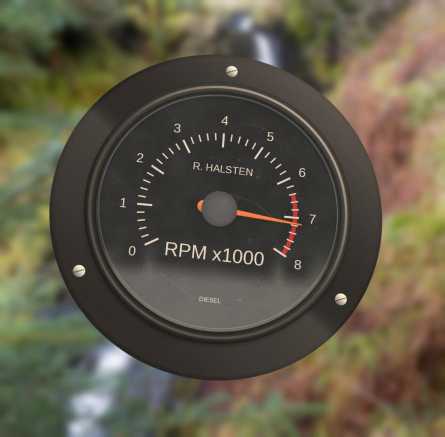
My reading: 7200,rpm
